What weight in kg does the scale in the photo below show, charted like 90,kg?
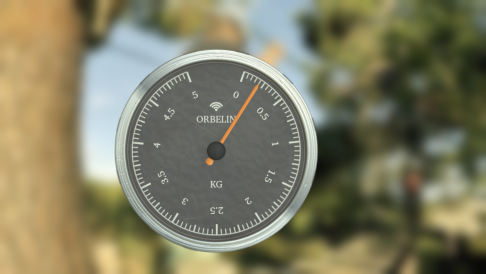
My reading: 0.2,kg
